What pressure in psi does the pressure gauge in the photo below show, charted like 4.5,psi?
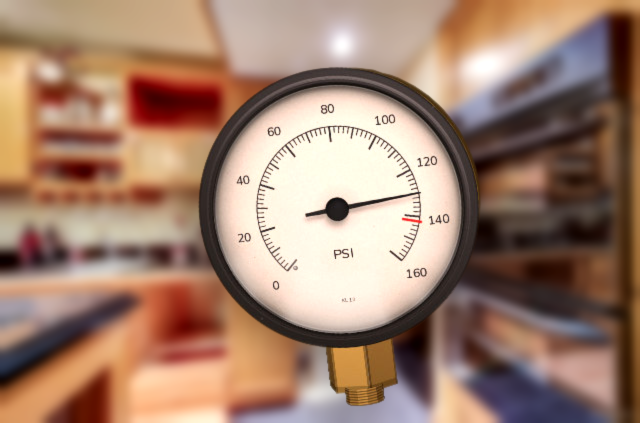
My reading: 130,psi
